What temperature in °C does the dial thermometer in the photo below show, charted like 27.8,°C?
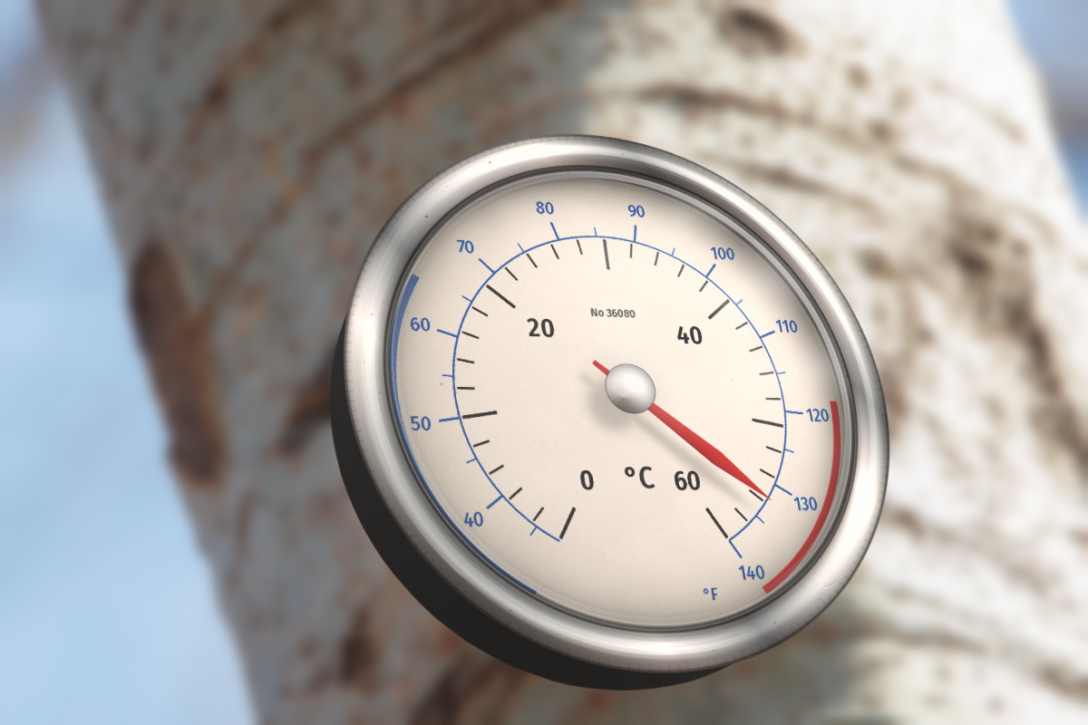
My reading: 56,°C
